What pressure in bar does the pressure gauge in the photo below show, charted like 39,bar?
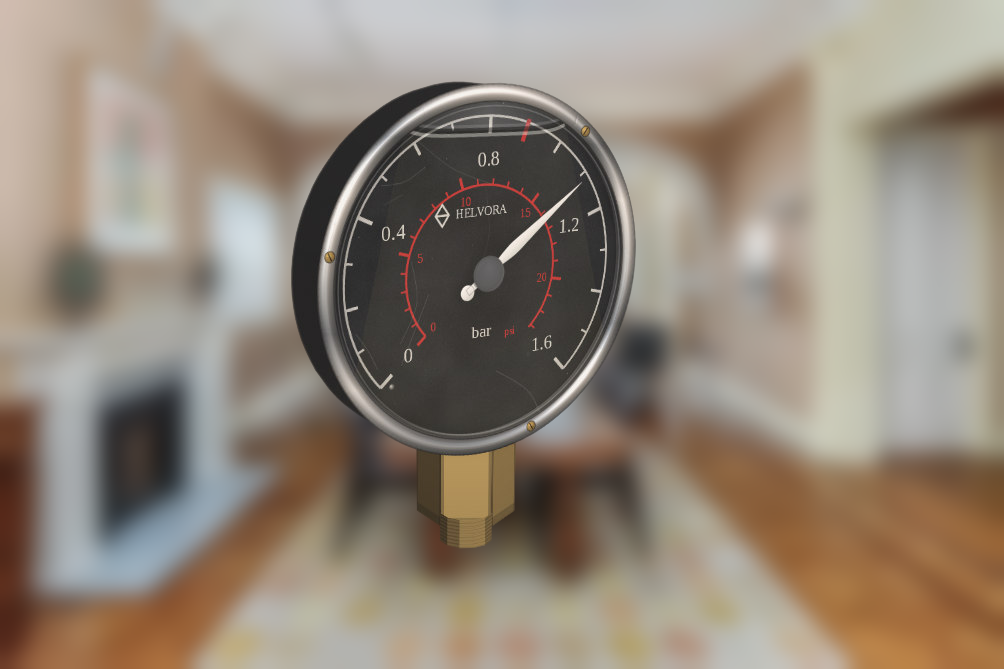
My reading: 1.1,bar
